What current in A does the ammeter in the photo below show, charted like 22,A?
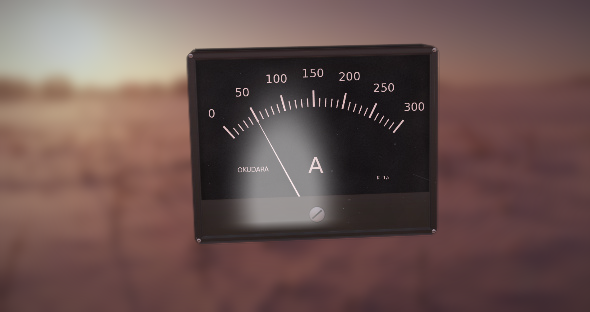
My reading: 50,A
